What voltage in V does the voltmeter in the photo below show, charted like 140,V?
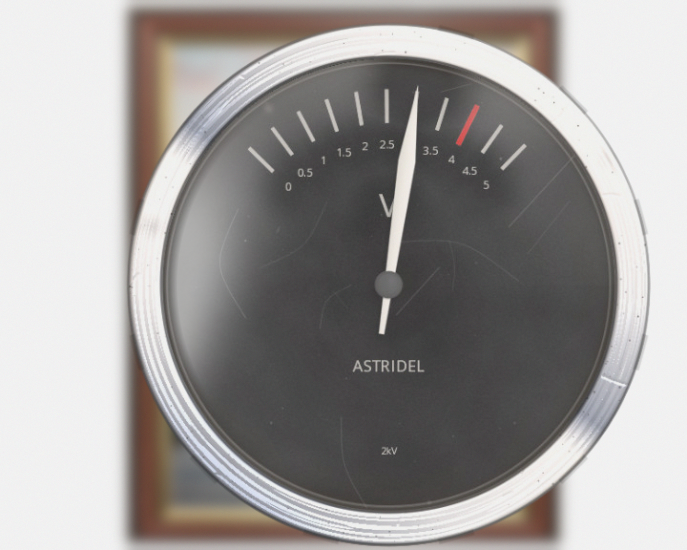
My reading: 3,V
